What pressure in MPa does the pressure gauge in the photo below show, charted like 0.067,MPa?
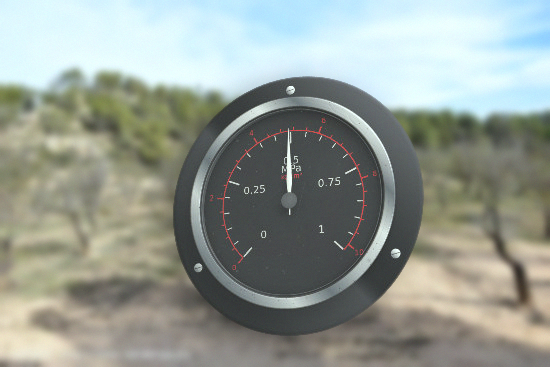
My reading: 0.5,MPa
